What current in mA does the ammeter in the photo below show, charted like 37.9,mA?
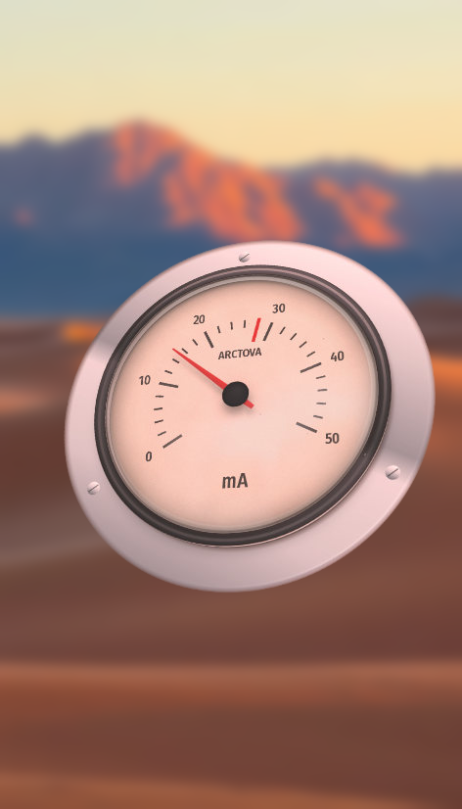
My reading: 15,mA
